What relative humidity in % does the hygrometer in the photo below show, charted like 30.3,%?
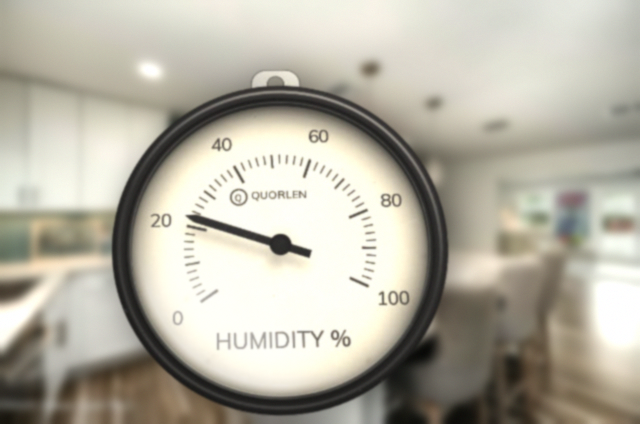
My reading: 22,%
